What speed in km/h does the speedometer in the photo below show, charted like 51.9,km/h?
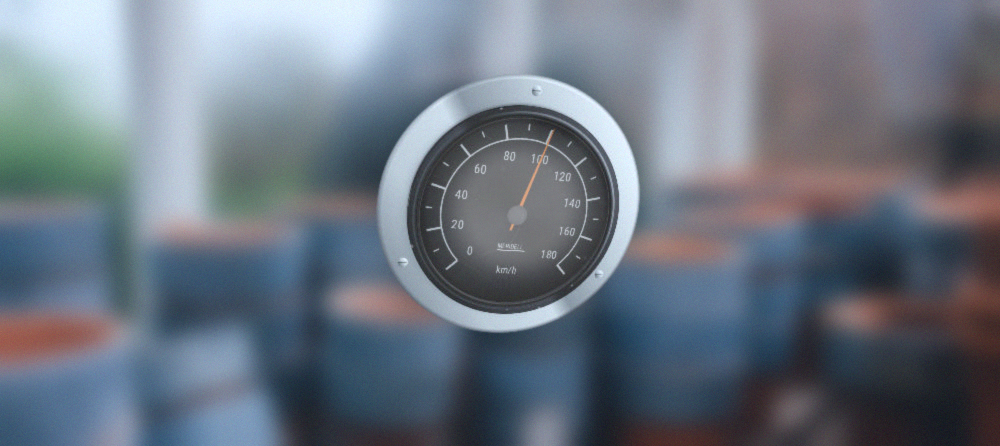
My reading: 100,km/h
